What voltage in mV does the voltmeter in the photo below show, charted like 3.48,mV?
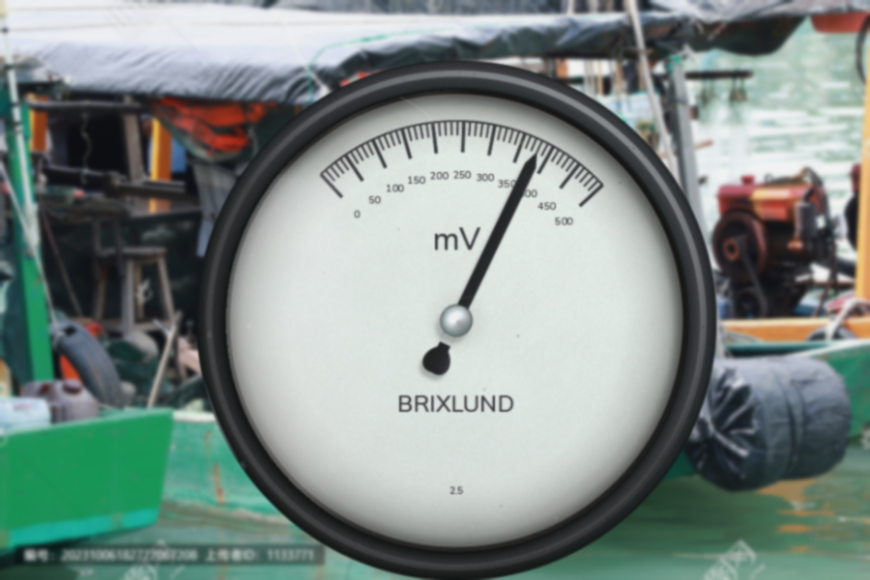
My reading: 380,mV
